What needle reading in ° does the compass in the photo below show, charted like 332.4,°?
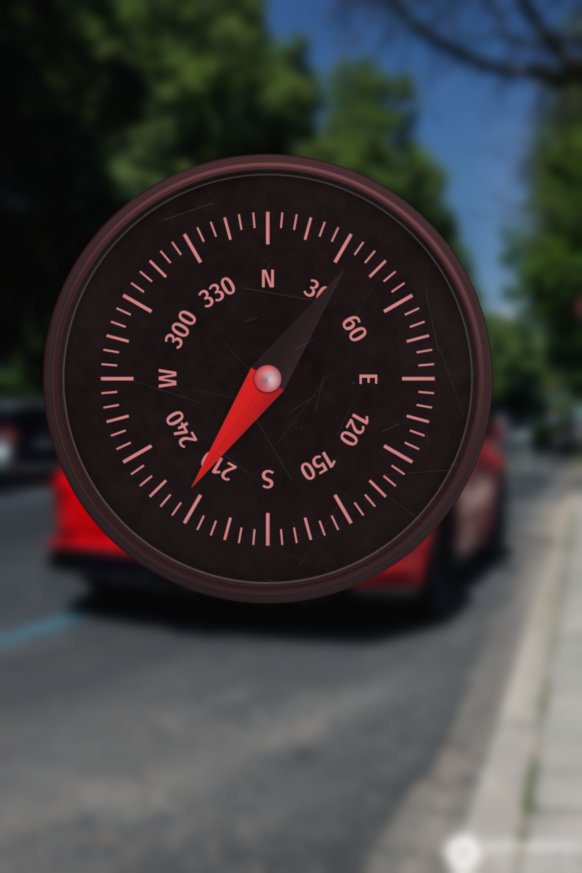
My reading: 215,°
